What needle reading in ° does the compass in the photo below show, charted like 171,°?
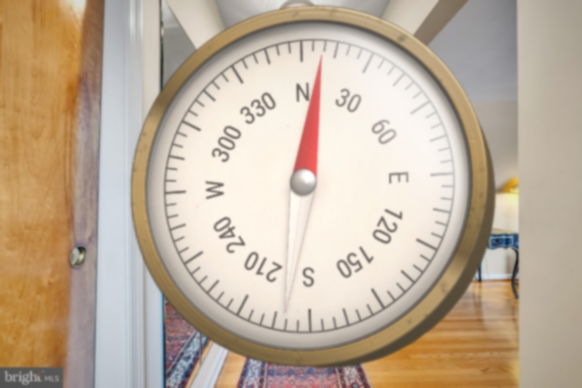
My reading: 10,°
